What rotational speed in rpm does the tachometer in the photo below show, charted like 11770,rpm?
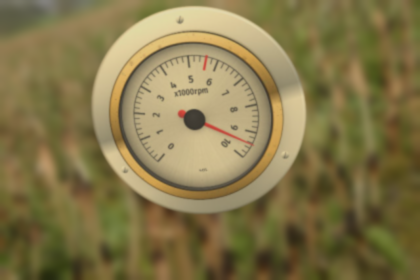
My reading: 9400,rpm
